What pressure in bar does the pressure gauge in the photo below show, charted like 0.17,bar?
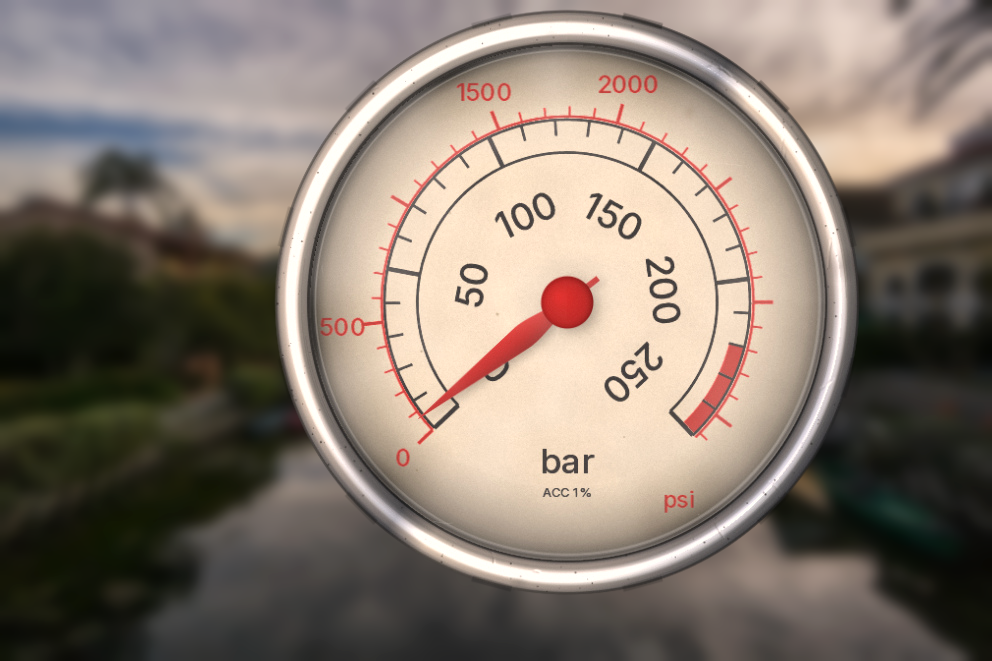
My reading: 5,bar
